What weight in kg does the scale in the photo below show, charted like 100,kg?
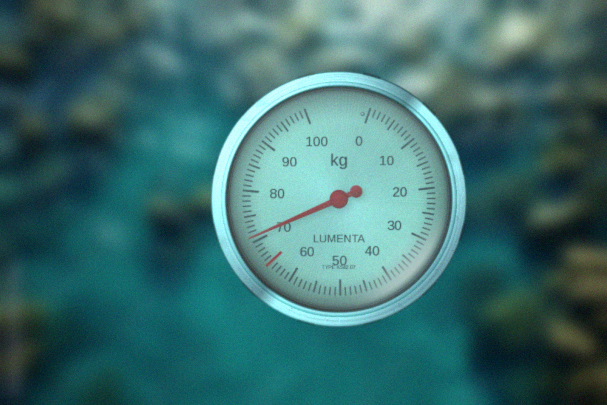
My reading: 71,kg
